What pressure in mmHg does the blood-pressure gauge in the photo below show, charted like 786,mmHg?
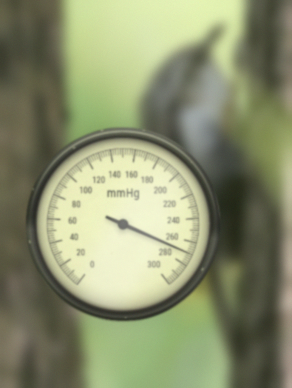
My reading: 270,mmHg
